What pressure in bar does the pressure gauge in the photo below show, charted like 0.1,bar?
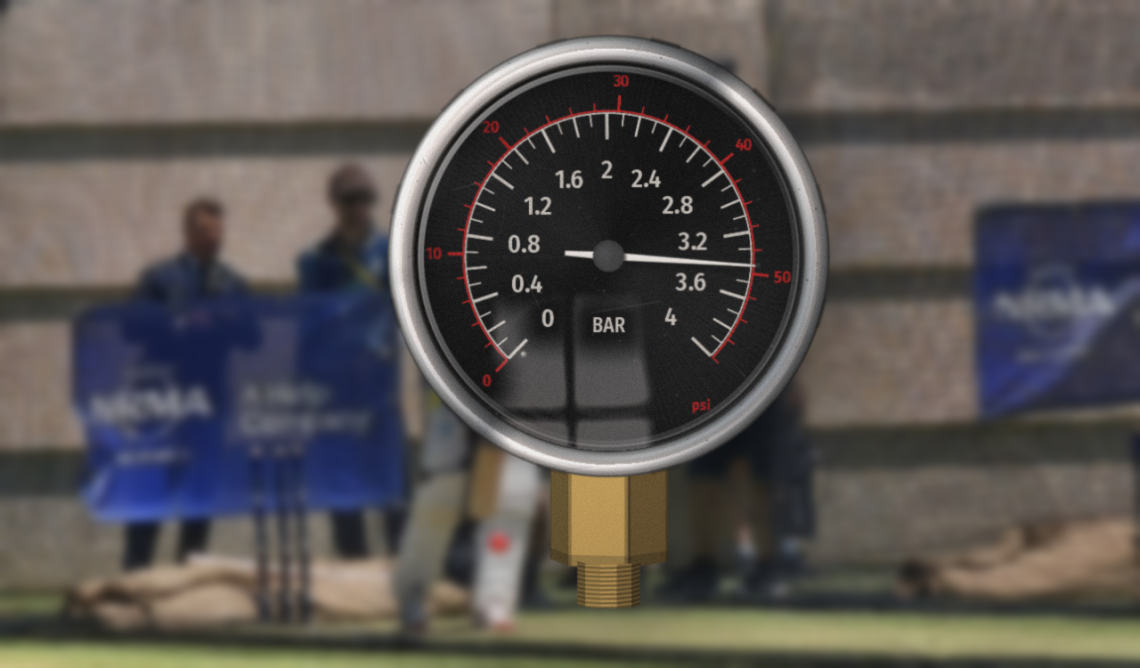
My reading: 3.4,bar
